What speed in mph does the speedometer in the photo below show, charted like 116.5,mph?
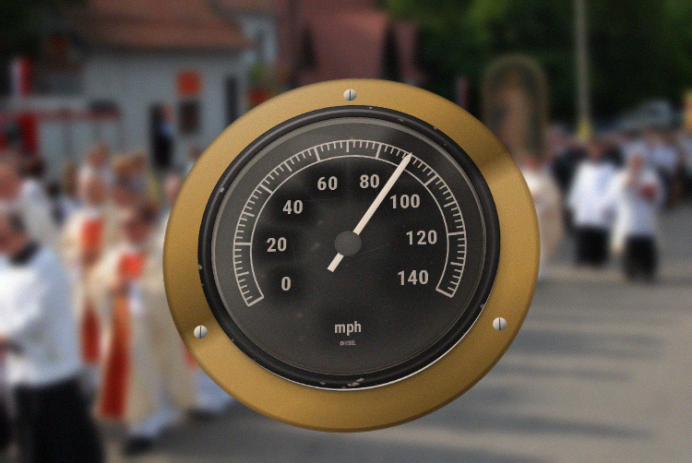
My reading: 90,mph
